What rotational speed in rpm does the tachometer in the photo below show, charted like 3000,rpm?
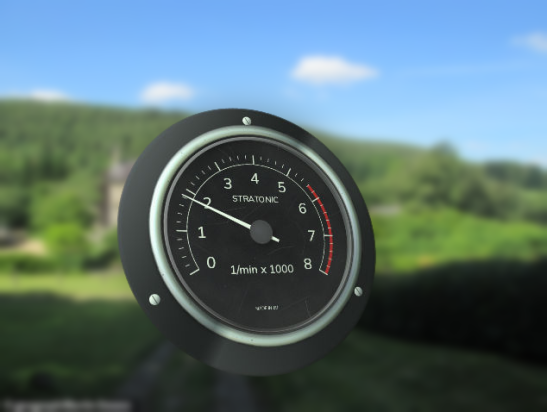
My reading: 1800,rpm
